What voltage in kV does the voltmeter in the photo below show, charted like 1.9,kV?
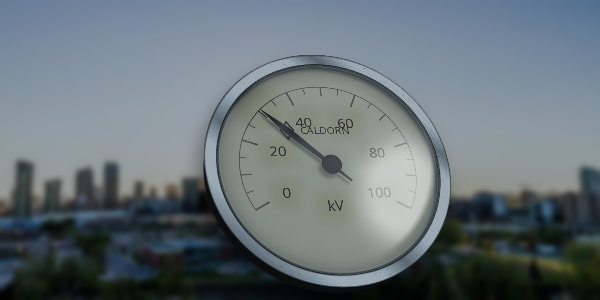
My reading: 30,kV
